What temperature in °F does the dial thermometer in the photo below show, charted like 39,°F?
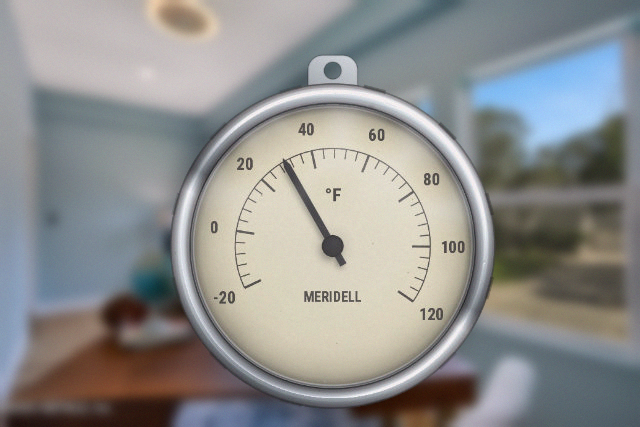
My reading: 30,°F
